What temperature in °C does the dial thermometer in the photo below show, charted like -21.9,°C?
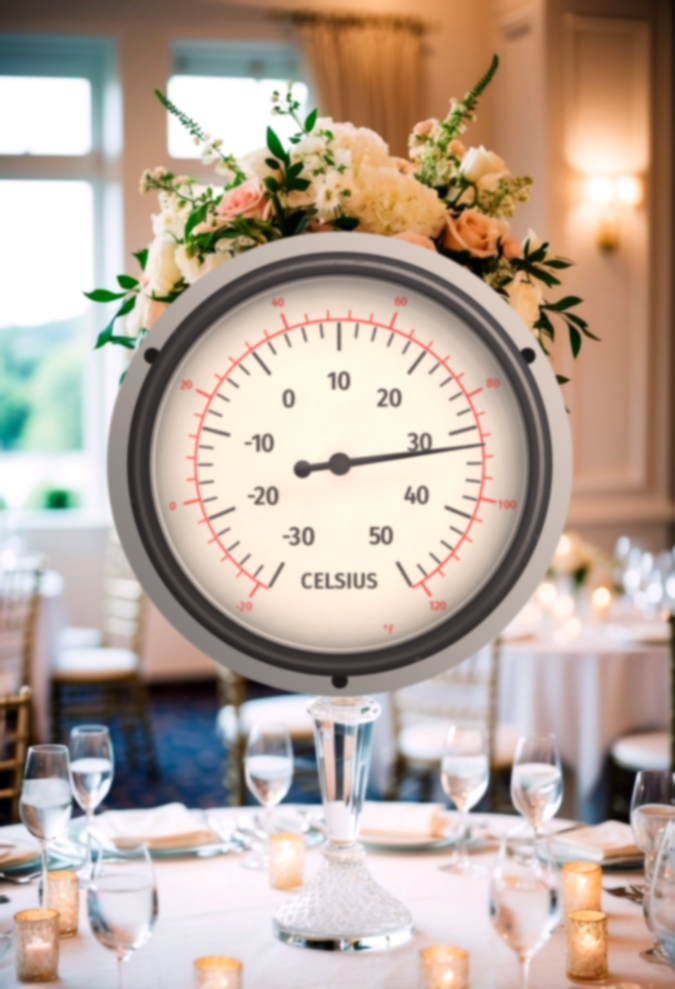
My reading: 32,°C
